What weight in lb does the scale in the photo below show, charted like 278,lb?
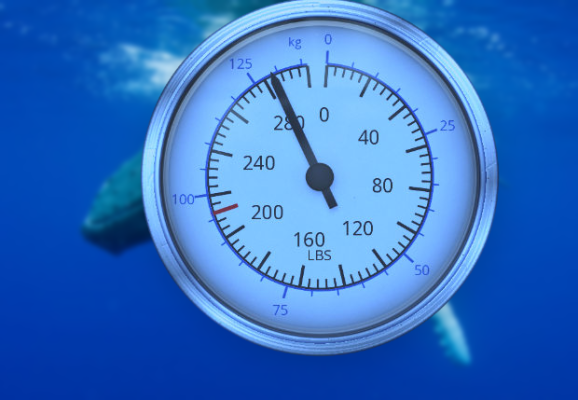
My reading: 284,lb
